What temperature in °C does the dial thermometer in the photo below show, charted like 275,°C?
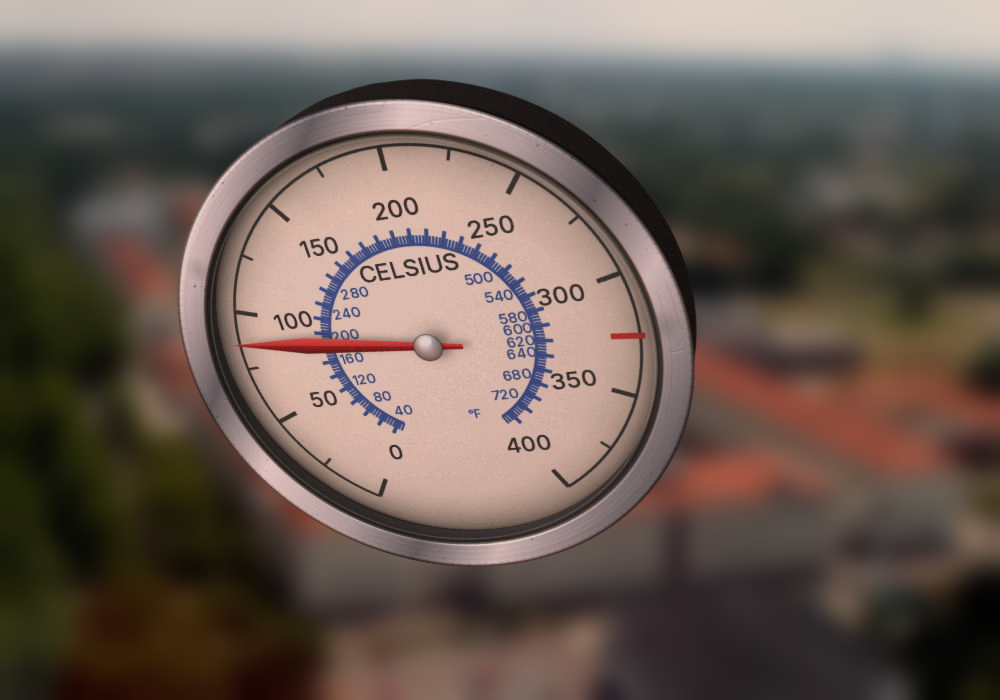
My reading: 87.5,°C
